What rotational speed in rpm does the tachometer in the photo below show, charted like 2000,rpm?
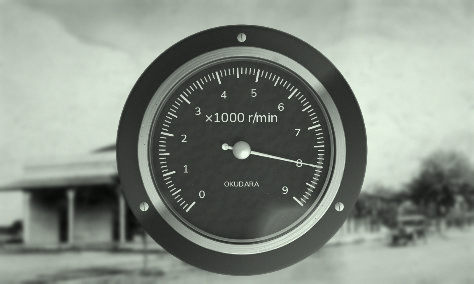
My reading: 8000,rpm
